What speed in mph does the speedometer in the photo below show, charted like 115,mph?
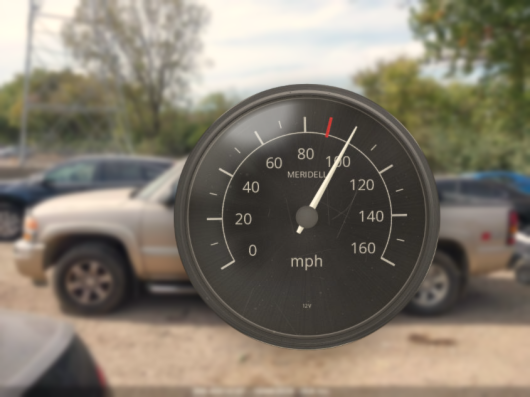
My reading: 100,mph
